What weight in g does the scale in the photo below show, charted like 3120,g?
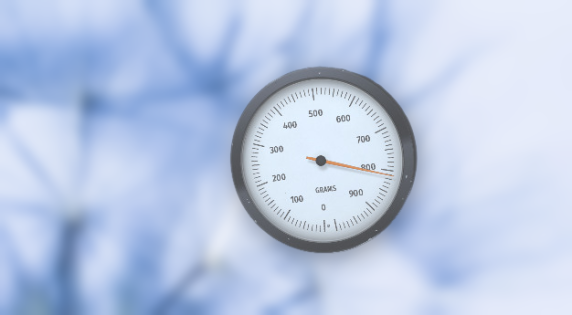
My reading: 810,g
